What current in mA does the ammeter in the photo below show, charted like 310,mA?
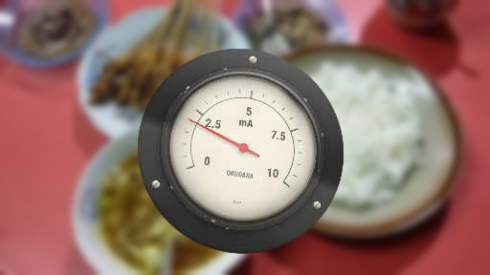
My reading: 2,mA
